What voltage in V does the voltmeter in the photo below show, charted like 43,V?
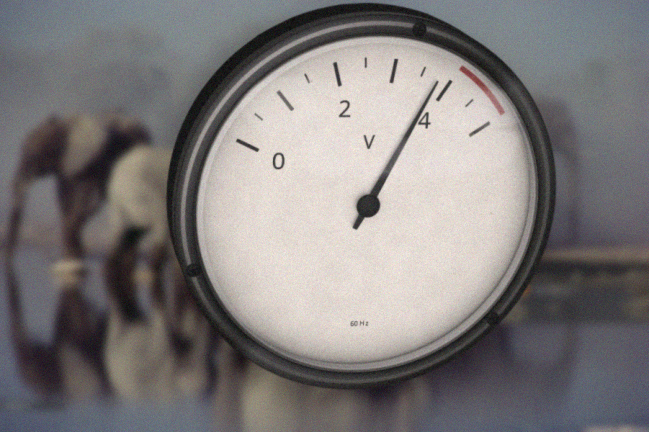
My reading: 3.75,V
